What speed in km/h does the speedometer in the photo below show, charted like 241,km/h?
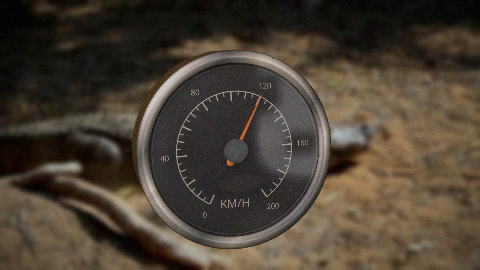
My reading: 120,km/h
